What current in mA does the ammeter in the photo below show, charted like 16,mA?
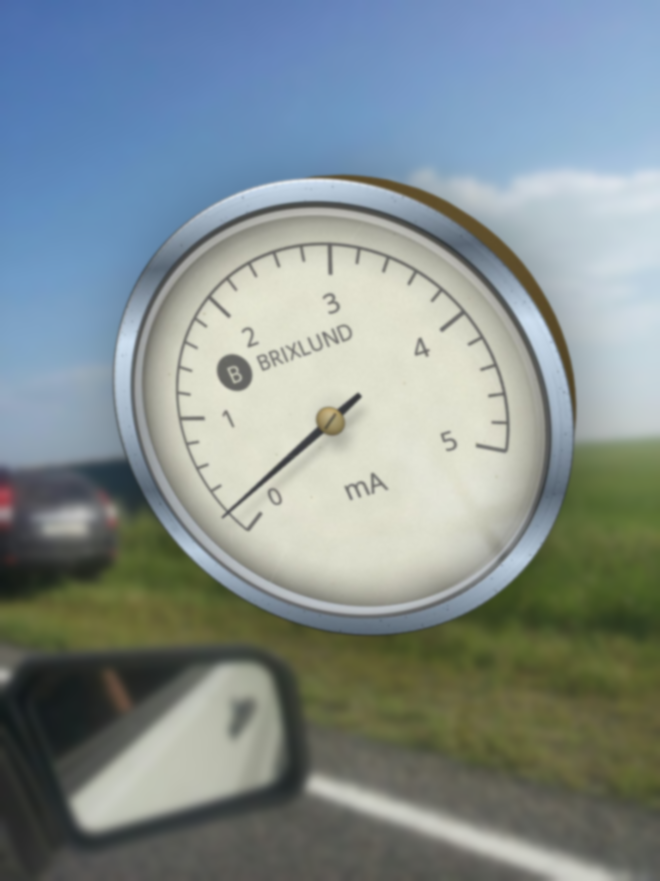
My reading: 0.2,mA
